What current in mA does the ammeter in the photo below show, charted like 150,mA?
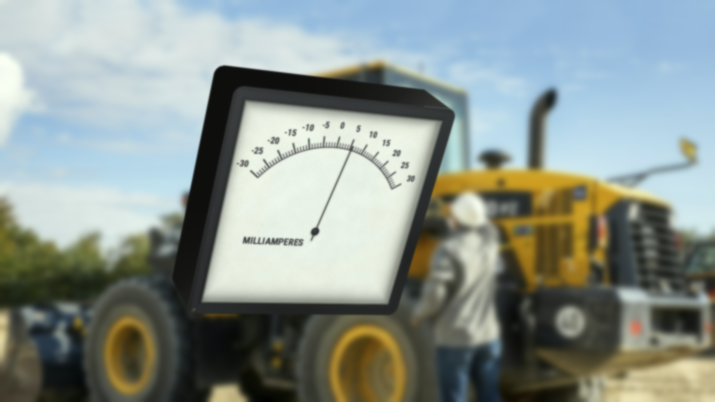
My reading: 5,mA
